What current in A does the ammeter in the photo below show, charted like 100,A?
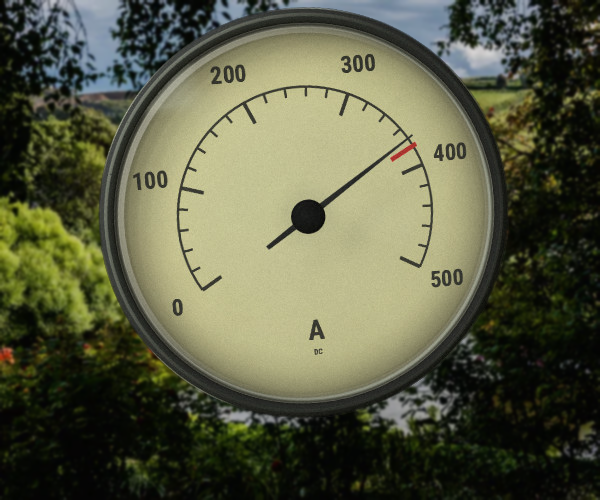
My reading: 370,A
